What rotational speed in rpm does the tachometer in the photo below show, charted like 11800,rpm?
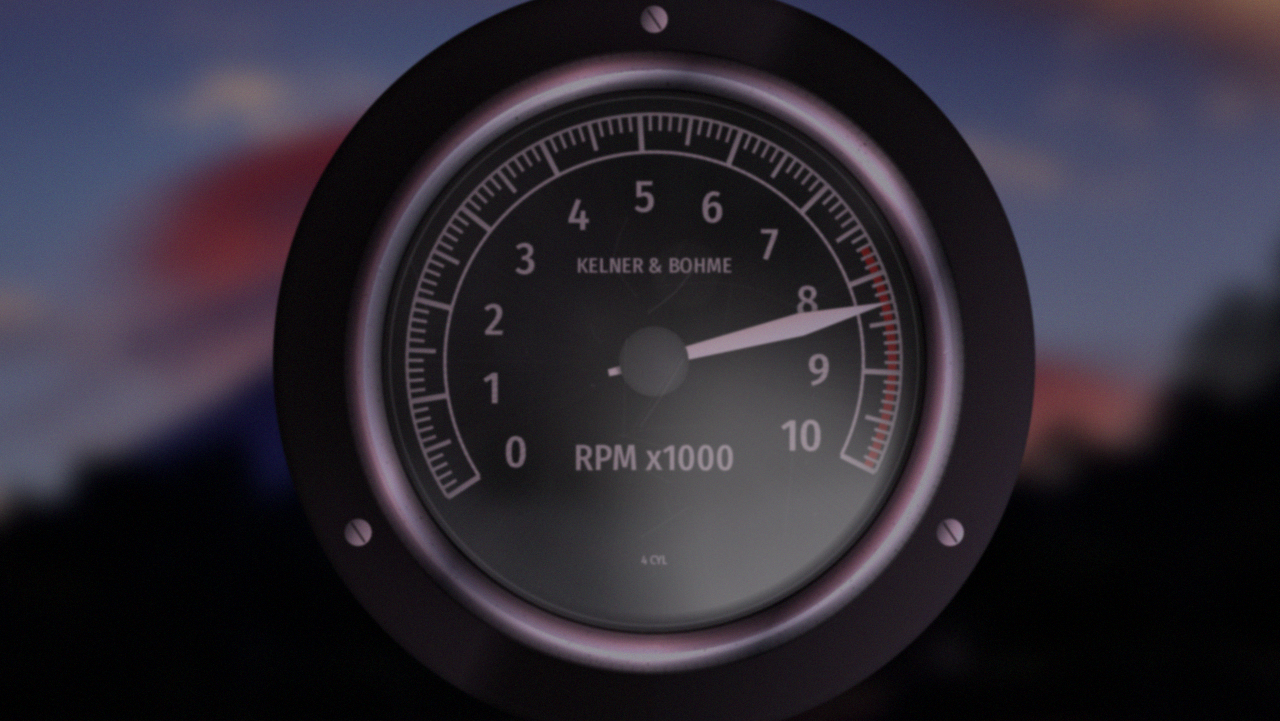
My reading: 8300,rpm
